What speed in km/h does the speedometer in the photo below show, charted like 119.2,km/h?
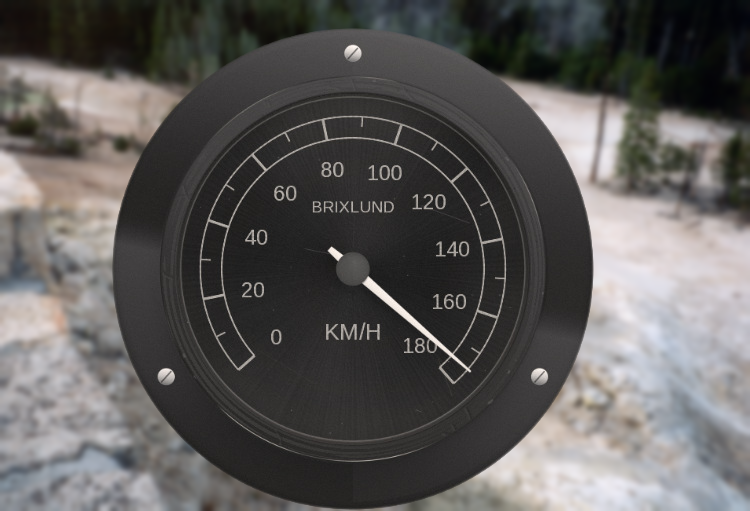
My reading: 175,km/h
